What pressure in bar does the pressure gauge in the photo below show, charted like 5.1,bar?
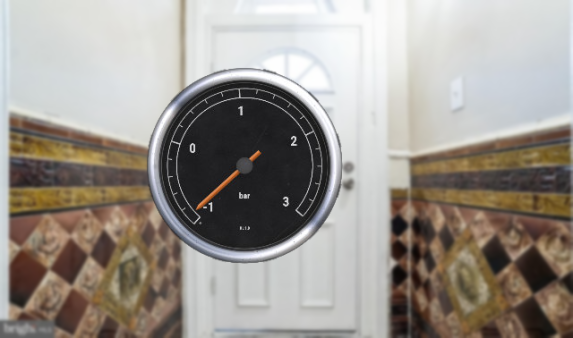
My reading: -0.9,bar
